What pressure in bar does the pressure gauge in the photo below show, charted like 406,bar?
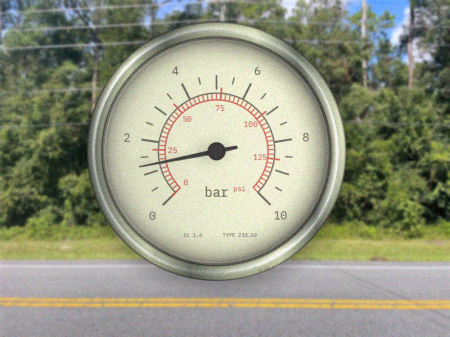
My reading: 1.25,bar
